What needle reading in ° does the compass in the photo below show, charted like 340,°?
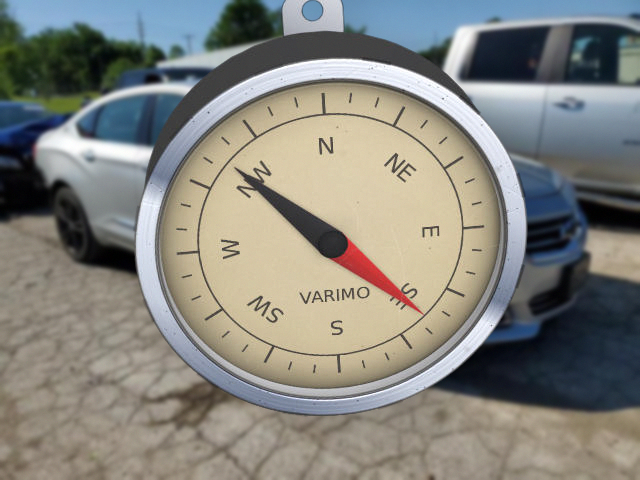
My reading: 135,°
